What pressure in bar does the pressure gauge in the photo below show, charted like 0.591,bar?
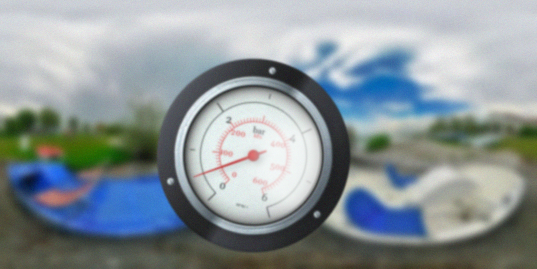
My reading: 0.5,bar
